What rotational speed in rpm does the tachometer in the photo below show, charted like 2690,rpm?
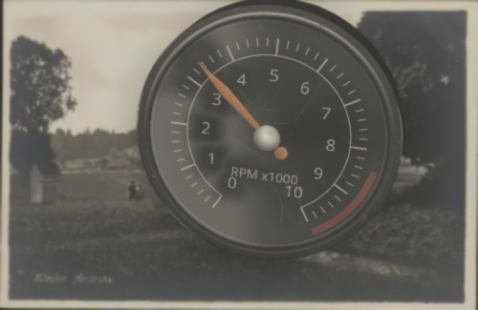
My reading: 3400,rpm
